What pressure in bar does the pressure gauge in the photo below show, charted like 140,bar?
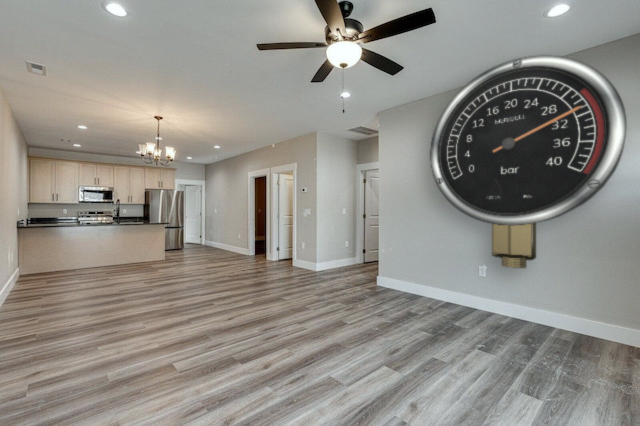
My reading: 31,bar
